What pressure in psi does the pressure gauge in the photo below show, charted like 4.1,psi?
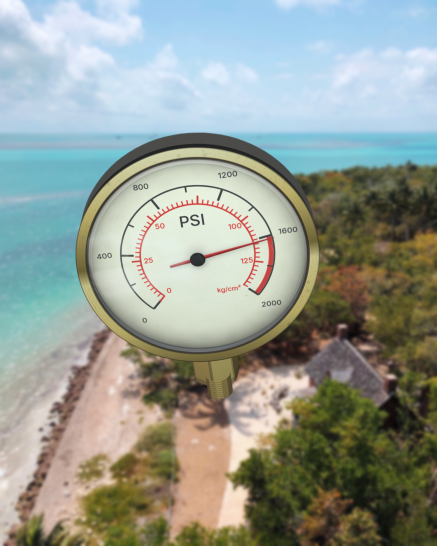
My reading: 1600,psi
